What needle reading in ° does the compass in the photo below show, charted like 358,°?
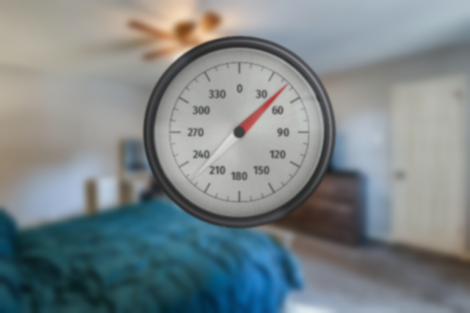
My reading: 45,°
